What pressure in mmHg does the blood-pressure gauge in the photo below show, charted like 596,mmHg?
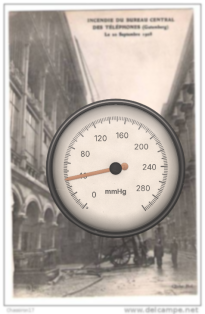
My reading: 40,mmHg
